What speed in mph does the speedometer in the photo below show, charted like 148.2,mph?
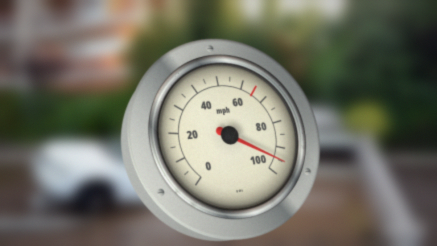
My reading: 95,mph
